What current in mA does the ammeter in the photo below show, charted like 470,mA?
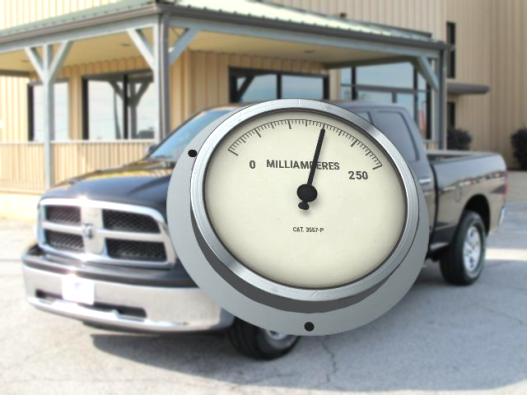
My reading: 150,mA
